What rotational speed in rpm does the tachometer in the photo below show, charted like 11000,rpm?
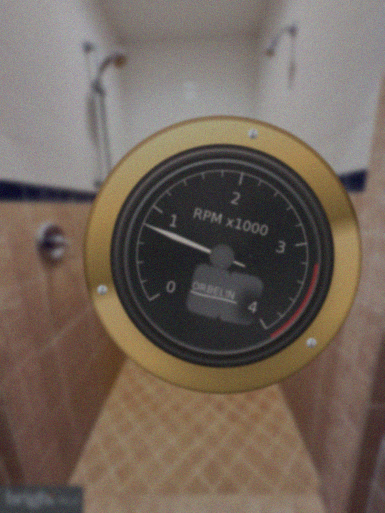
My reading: 800,rpm
